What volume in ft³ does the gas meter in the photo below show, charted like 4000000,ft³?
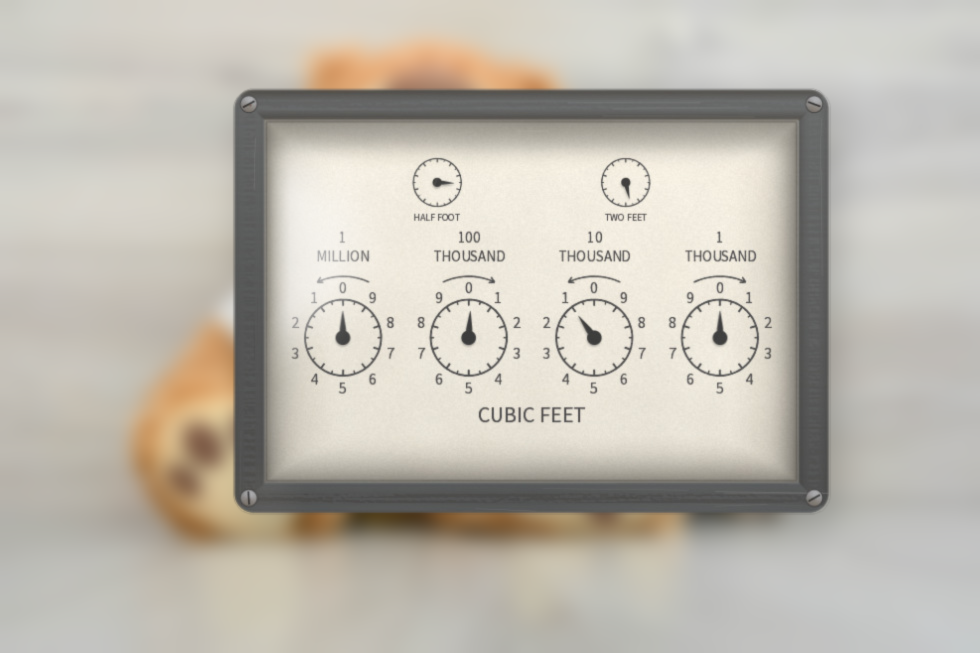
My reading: 1000,ft³
